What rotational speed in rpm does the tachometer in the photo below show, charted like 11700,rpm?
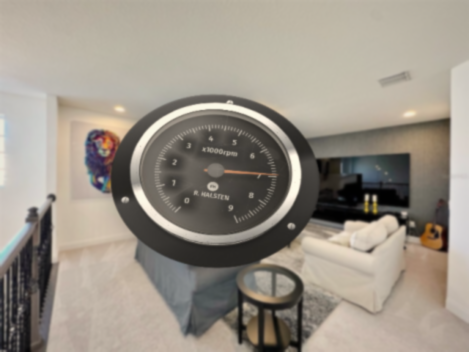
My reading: 7000,rpm
